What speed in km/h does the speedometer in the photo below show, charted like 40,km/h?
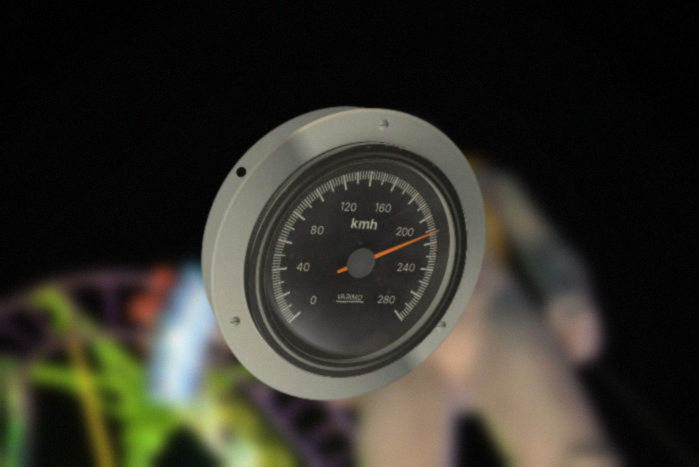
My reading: 210,km/h
